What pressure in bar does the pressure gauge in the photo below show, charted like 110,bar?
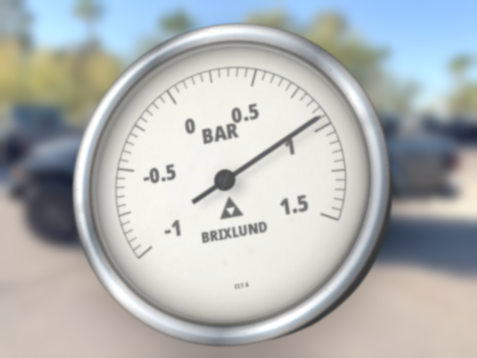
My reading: 0.95,bar
